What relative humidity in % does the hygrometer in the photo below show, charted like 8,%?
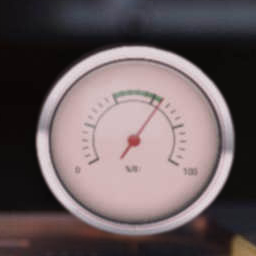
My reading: 64,%
